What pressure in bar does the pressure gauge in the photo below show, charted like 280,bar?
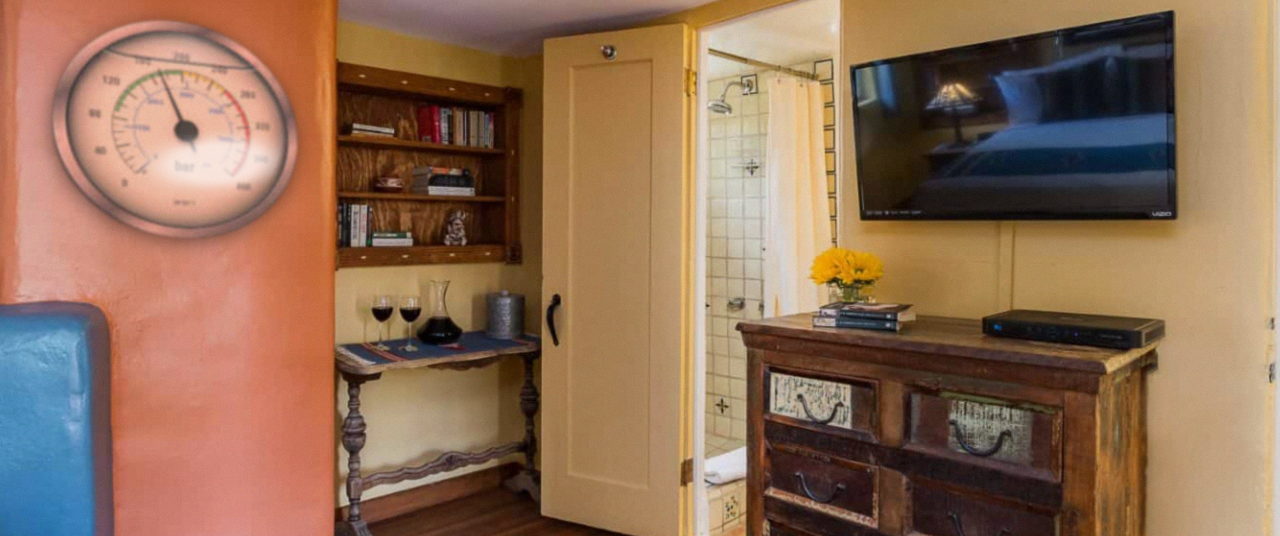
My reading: 170,bar
